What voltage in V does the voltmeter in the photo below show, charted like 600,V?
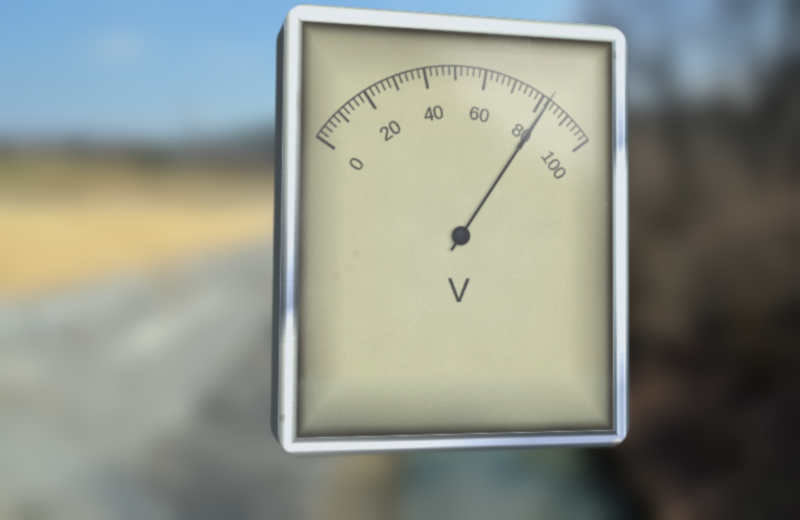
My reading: 82,V
